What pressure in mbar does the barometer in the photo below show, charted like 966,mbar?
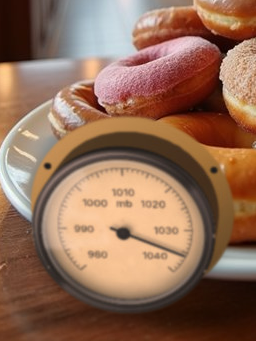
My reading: 1035,mbar
